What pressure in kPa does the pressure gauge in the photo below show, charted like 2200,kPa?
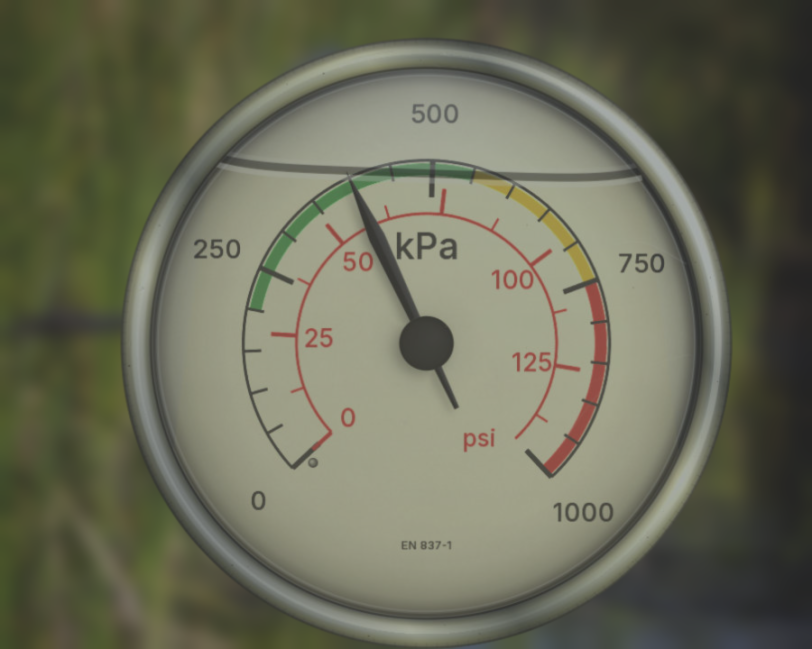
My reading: 400,kPa
